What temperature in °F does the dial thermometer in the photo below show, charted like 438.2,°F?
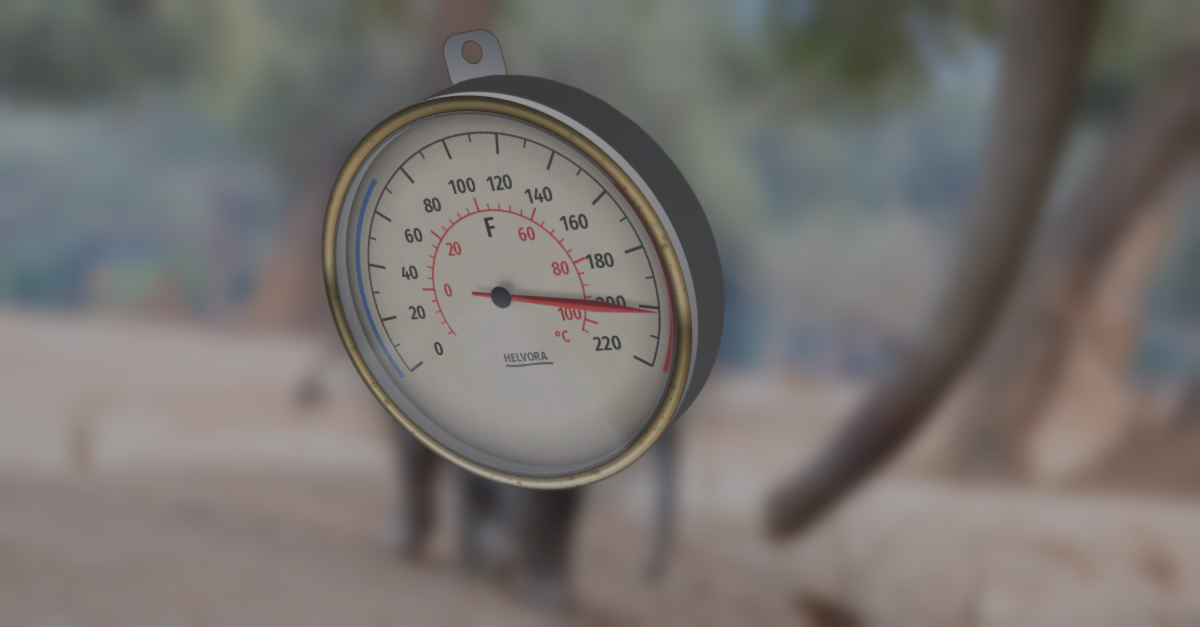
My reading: 200,°F
